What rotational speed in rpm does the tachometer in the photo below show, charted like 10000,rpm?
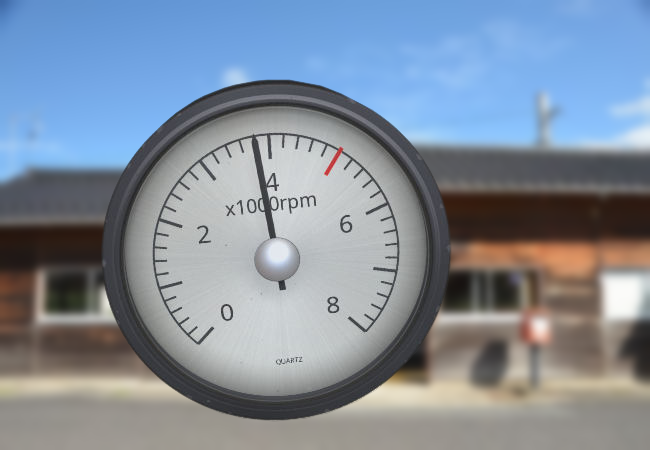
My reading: 3800,rpm
